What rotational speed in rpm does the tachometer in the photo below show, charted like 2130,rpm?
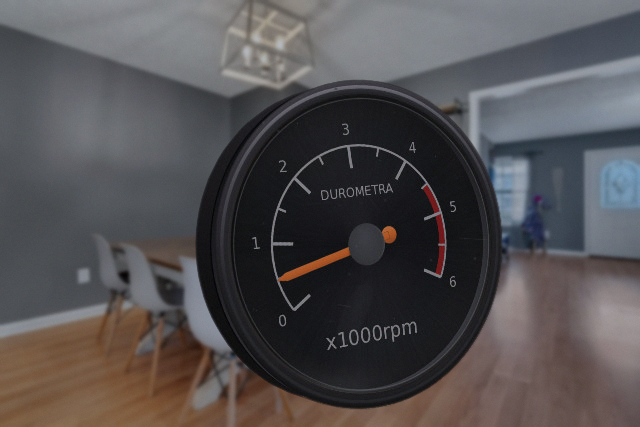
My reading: 500,rpm
